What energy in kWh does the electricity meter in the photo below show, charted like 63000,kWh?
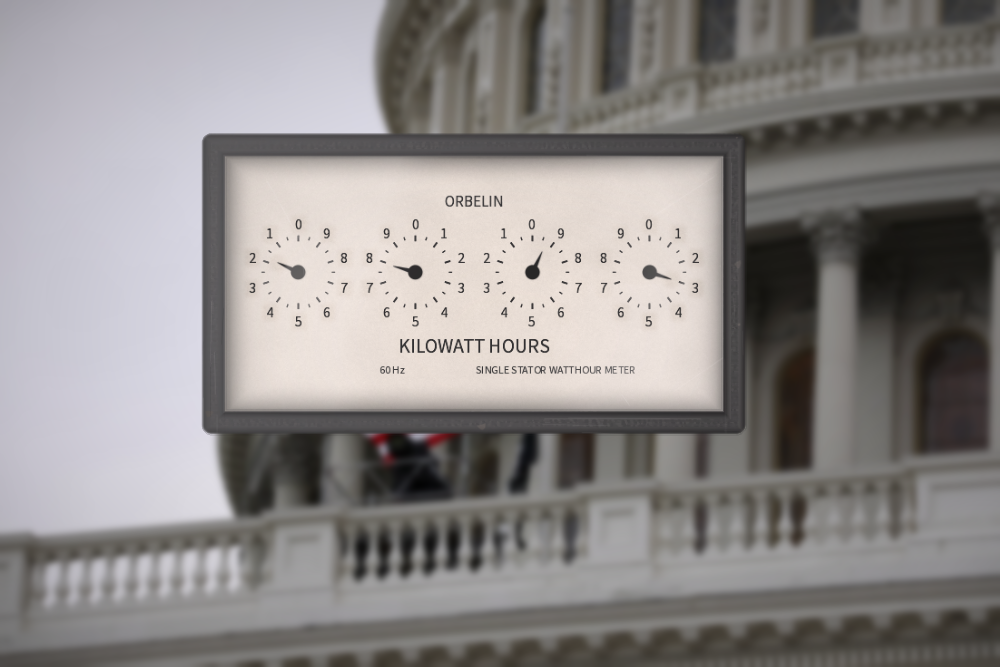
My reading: 1793,kWh
